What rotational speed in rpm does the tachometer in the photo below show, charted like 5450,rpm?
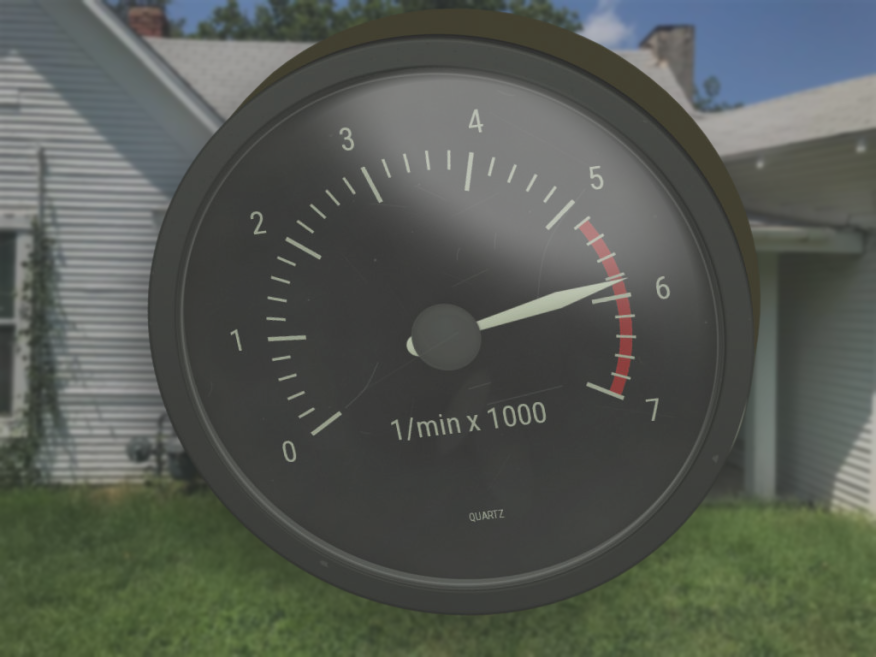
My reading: 5800,rpm
